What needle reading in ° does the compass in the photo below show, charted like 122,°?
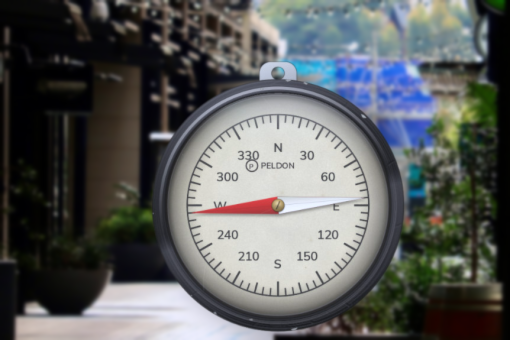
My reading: 265,°
